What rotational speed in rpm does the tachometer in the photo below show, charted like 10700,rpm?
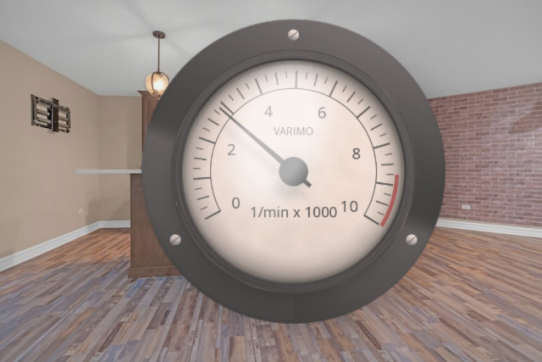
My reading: 2875,rpm
